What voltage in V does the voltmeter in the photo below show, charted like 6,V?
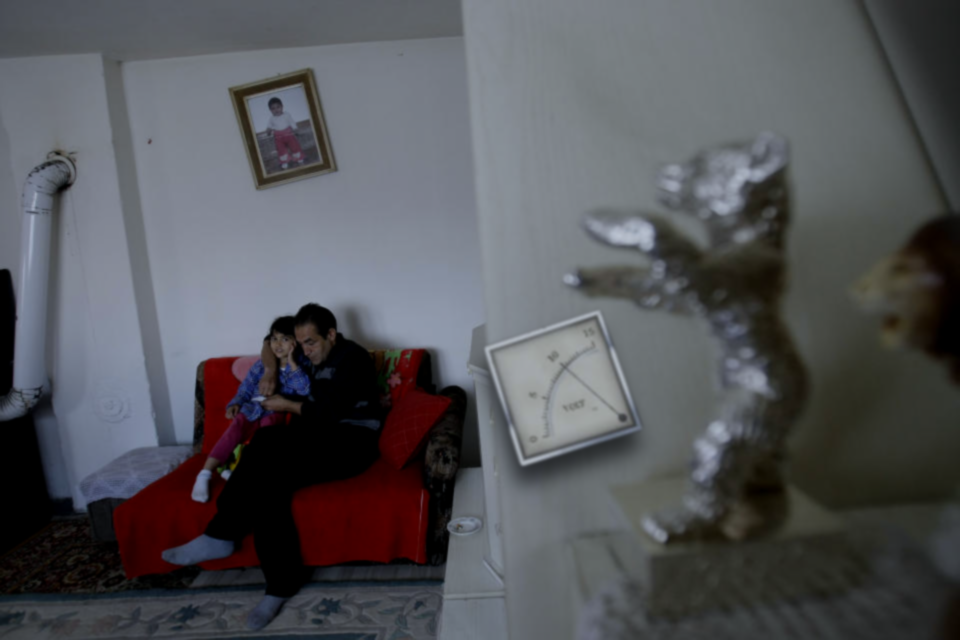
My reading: 10,V
